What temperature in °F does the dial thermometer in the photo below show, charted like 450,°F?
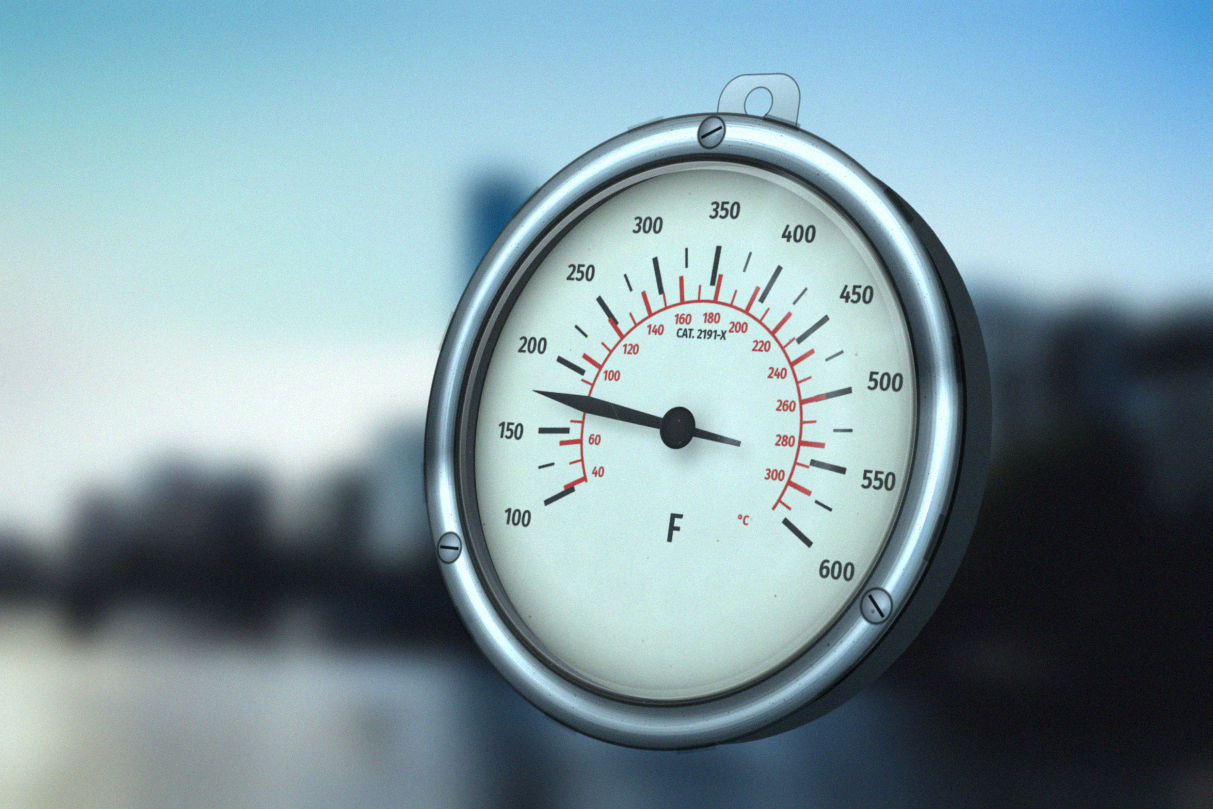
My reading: 175,°F
